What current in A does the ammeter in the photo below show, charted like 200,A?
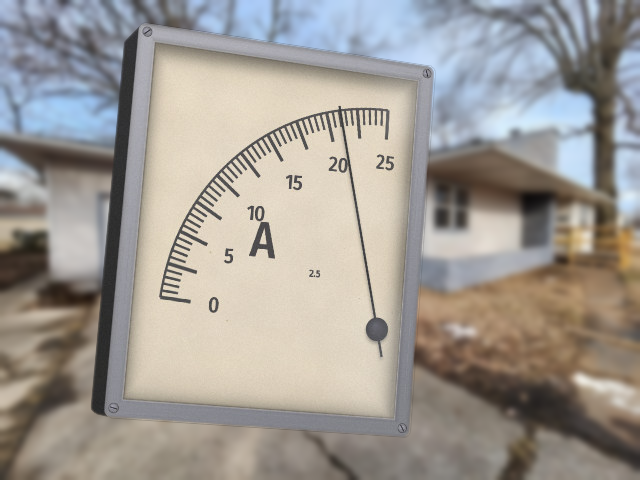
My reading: 21,A
